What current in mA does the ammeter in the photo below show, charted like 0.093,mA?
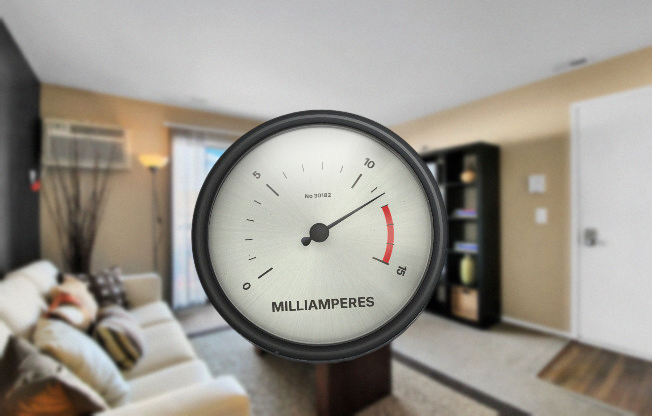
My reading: 11.5,mA
